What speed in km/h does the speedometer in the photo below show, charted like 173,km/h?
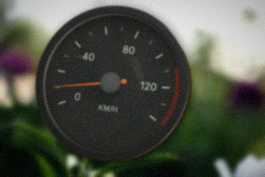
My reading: 10,km/h
